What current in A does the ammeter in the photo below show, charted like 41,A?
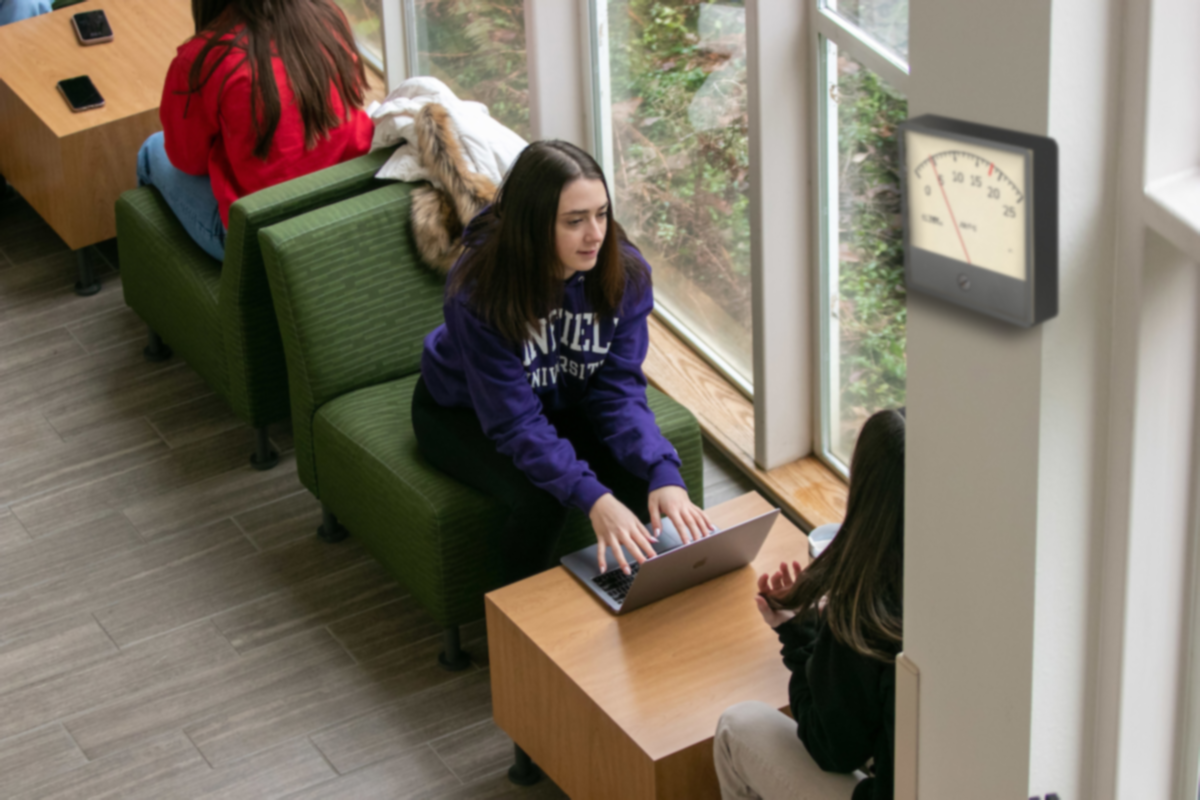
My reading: 5,A
